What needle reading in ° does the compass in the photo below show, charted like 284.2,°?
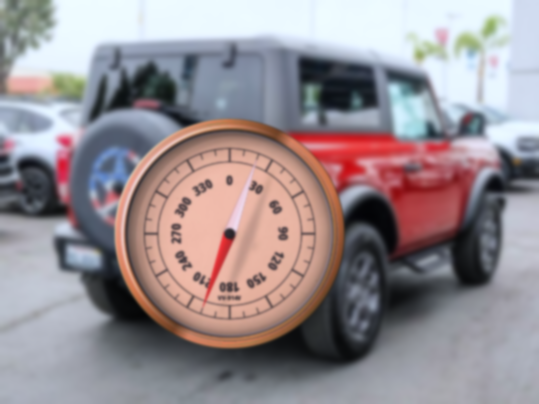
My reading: 200,°
